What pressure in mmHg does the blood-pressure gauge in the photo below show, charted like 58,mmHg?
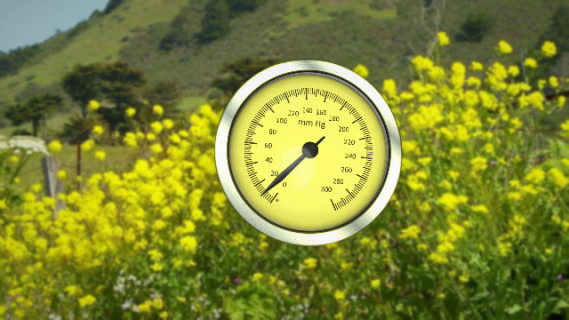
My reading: 10,mmHg
